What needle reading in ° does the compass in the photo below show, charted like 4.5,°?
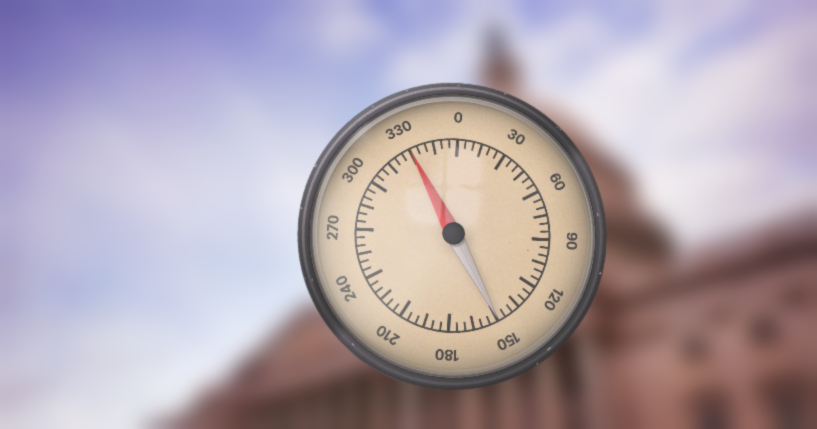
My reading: 330,°
